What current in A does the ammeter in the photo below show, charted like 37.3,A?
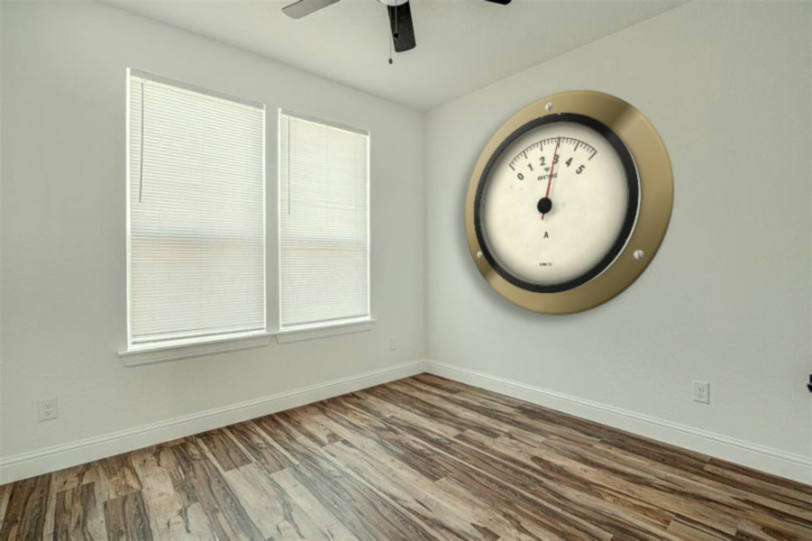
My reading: 3,A
